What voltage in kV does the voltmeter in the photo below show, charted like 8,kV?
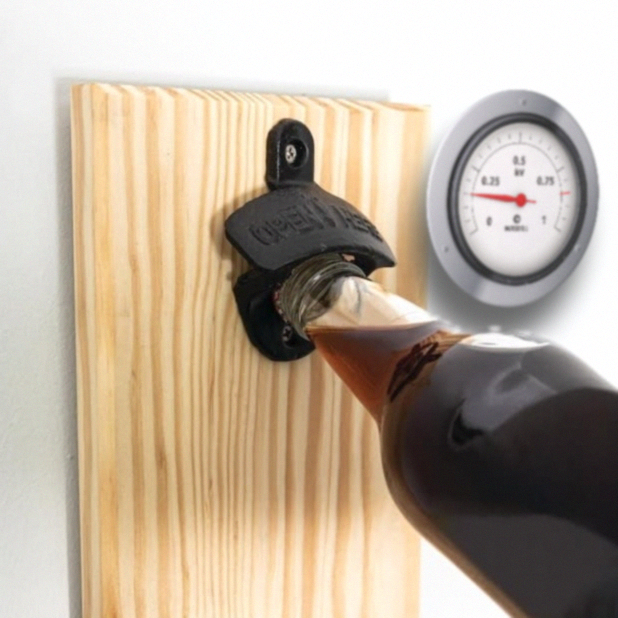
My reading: 0.15,kV
